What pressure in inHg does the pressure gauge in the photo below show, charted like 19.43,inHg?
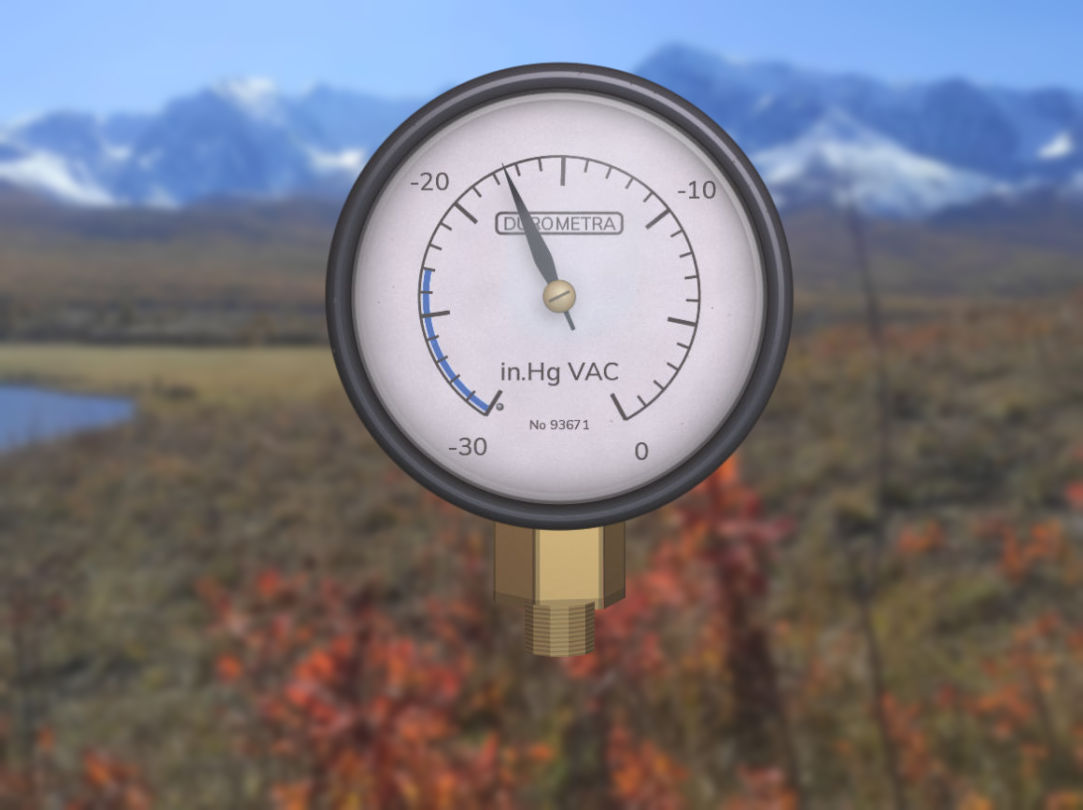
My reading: -17.5,inHg
